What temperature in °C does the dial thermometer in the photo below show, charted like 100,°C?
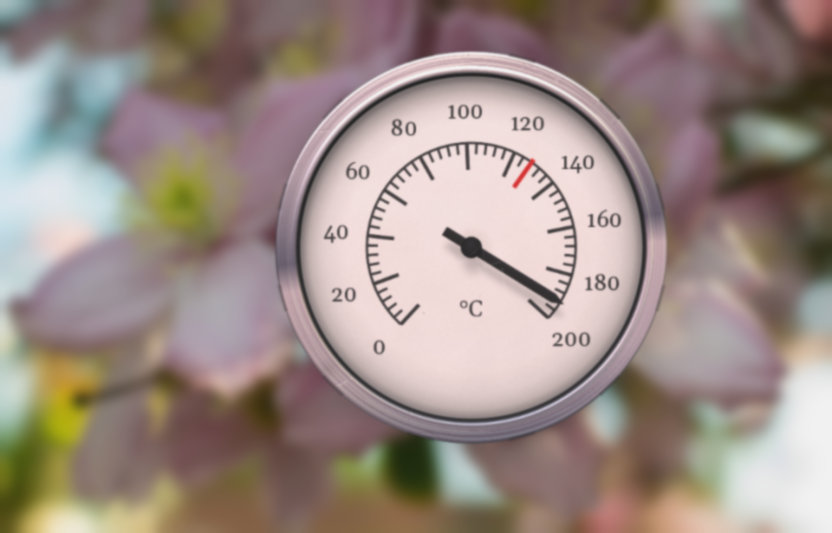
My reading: 192,°C
